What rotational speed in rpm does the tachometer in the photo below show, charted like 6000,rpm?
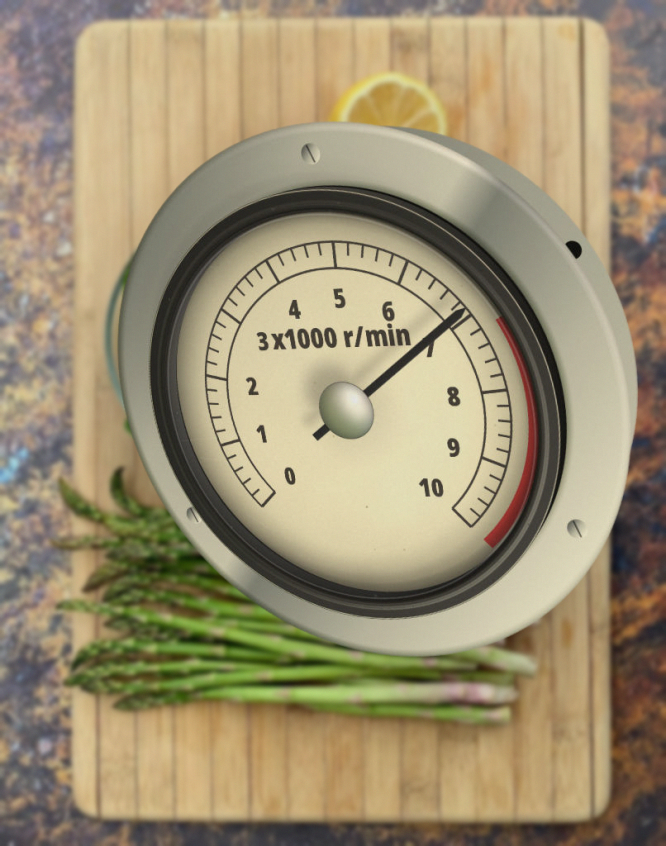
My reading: 6900,rpm
